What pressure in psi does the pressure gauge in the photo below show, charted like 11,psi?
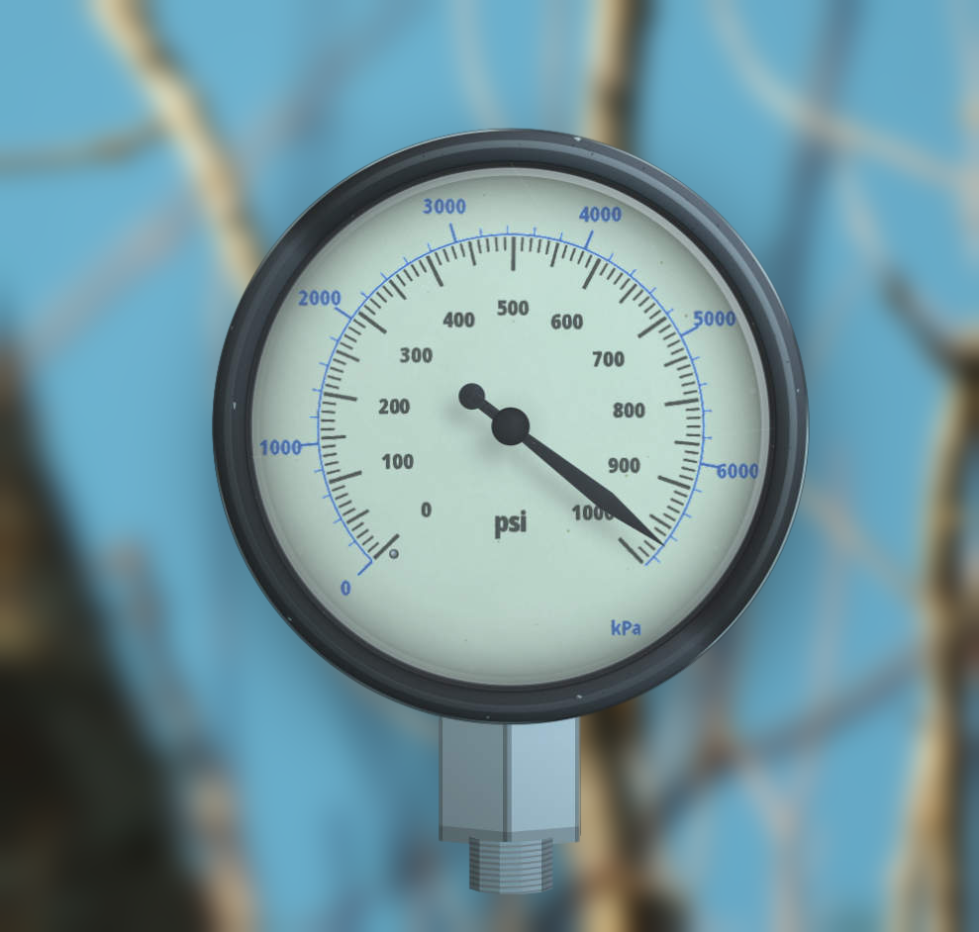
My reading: 970,psi
